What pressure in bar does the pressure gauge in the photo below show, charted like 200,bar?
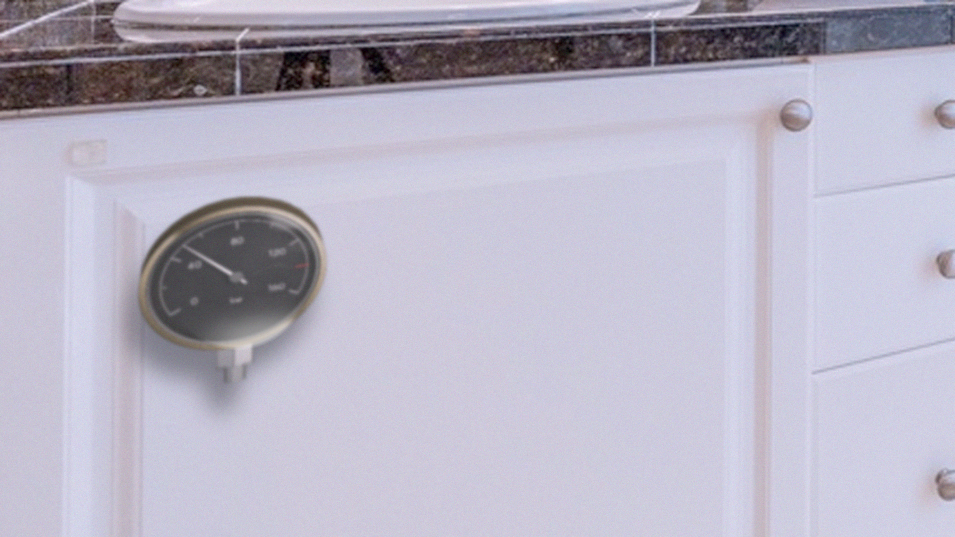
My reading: 50,bar
